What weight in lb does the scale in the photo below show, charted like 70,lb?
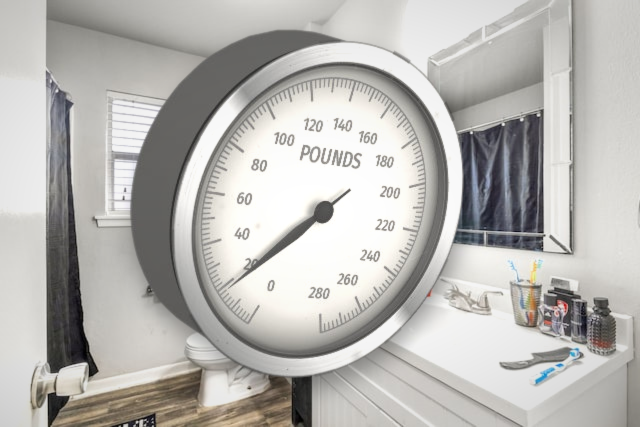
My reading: 20,lb
